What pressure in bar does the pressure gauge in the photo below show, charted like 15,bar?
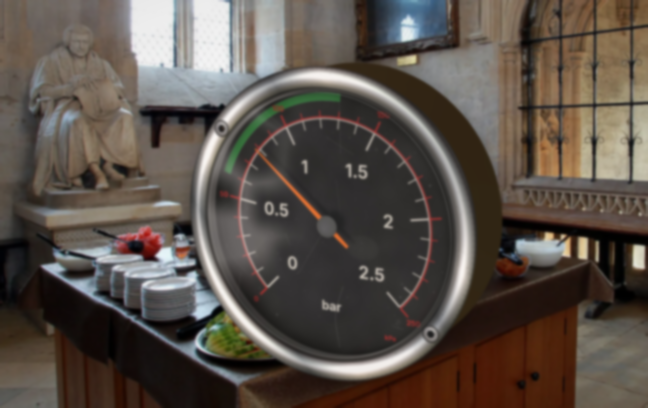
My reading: 0.8,bar
